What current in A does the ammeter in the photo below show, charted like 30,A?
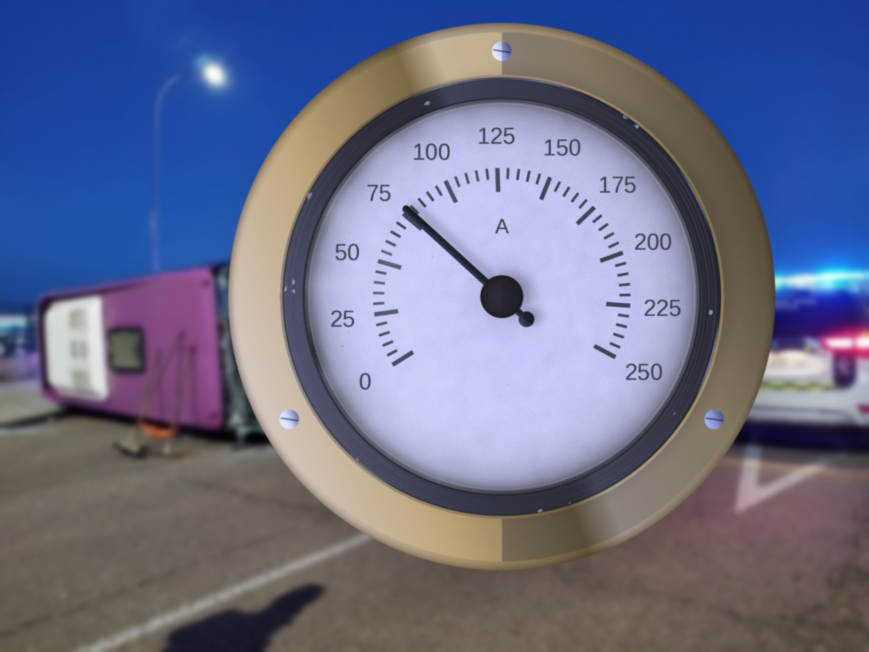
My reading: 77.5,A
